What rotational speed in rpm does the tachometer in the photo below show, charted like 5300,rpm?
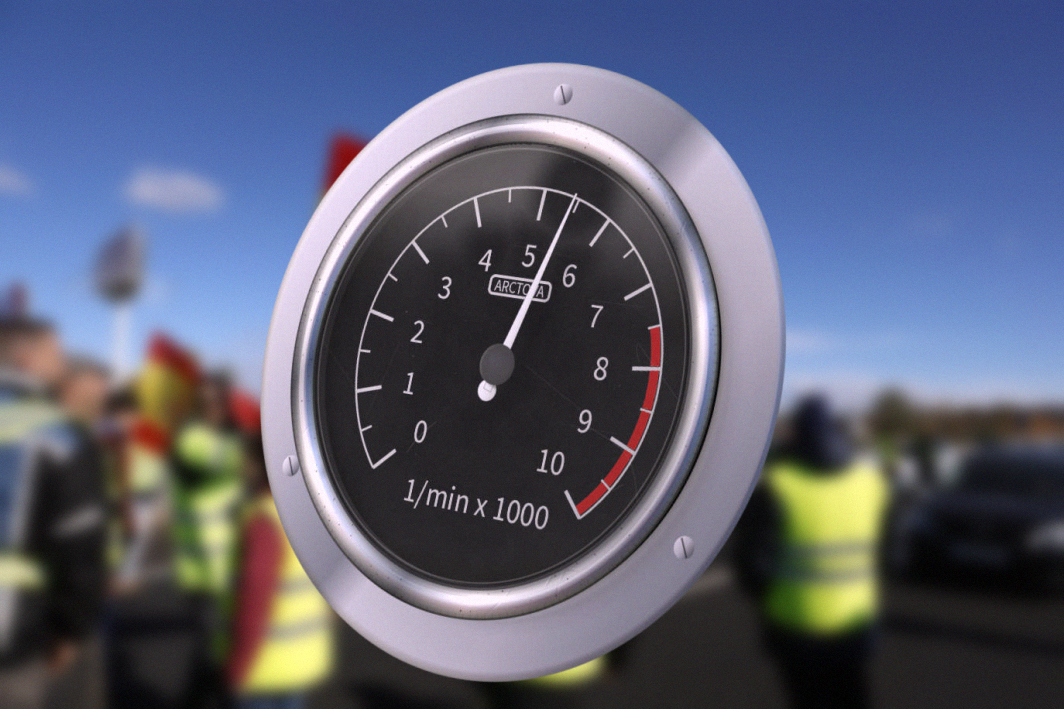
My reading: 5500,rpm
